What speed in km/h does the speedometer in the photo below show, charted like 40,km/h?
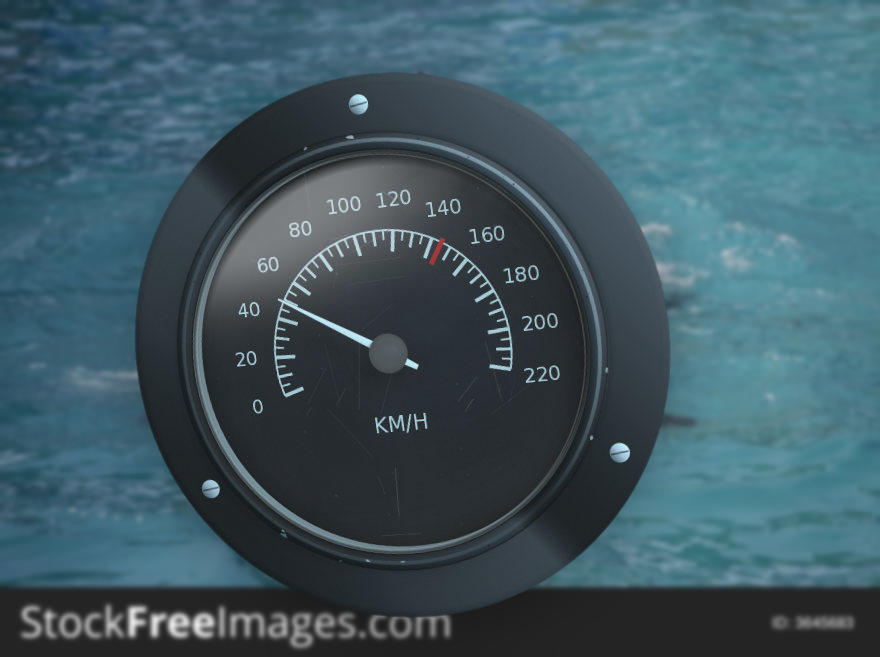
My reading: 50,km/h
